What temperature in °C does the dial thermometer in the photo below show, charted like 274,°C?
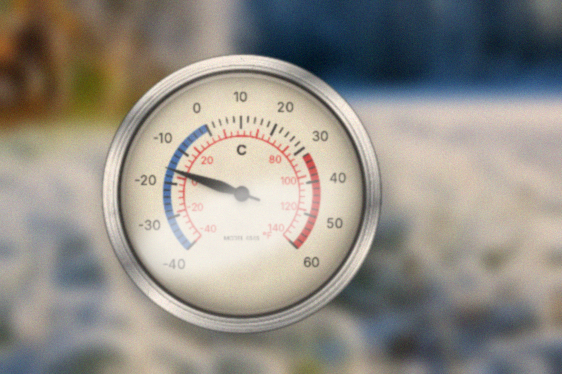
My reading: -16,°C
